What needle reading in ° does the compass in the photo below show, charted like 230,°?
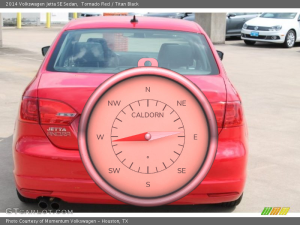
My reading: 262.5,°
